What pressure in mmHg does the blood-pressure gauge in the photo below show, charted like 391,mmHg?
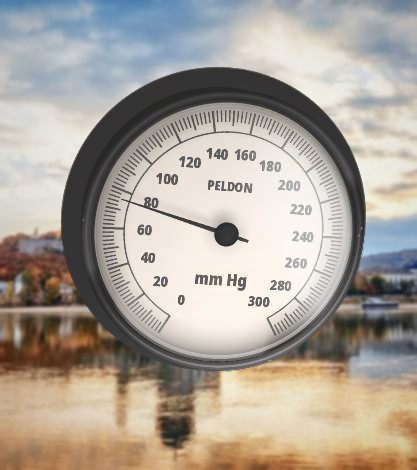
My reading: 76,mmHg
